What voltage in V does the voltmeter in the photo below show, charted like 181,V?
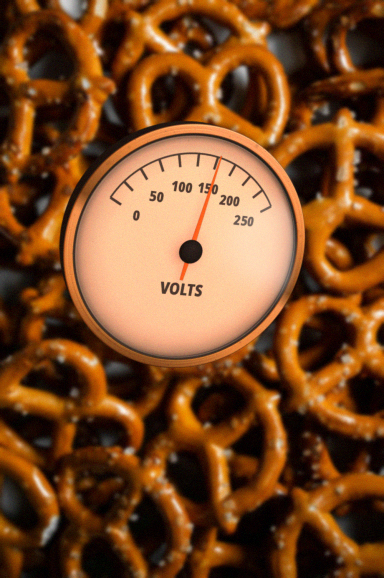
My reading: 150,V
